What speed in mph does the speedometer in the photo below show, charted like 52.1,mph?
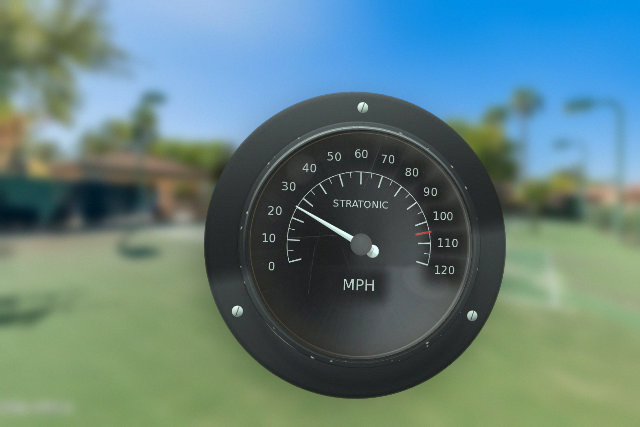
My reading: 25,mph
